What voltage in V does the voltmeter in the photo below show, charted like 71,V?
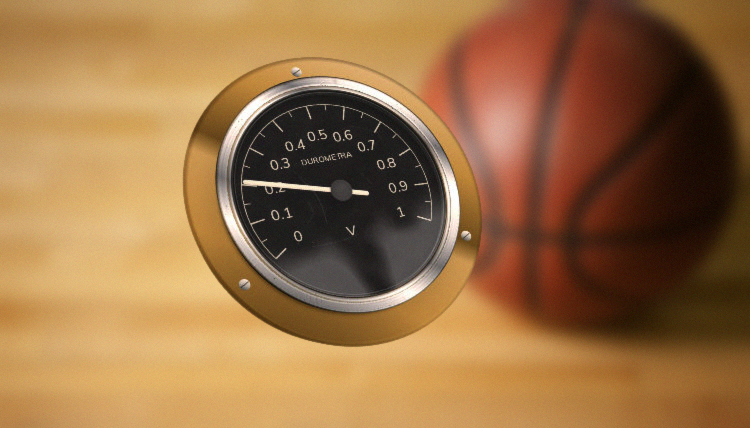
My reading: 0.2,V
